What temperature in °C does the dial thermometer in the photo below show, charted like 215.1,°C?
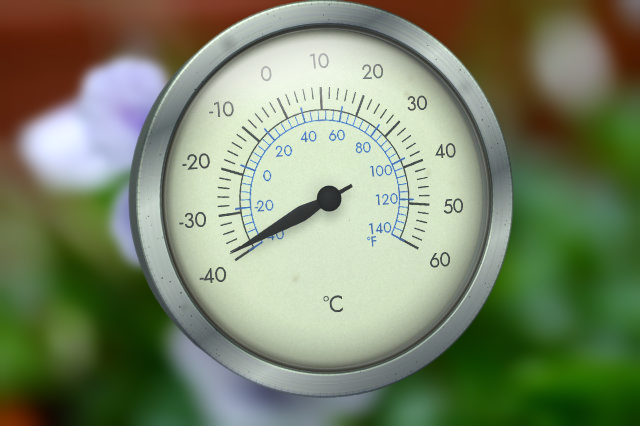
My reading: -38,°C
